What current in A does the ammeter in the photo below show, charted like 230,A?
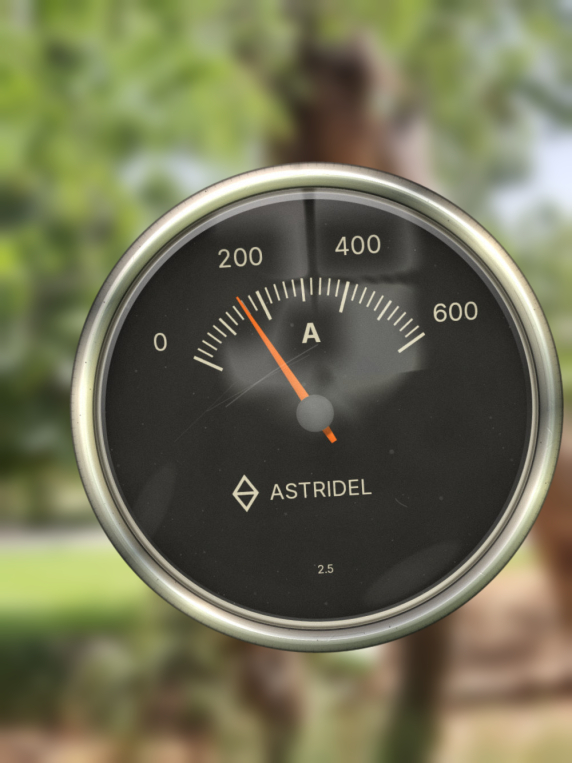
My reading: 160,A
